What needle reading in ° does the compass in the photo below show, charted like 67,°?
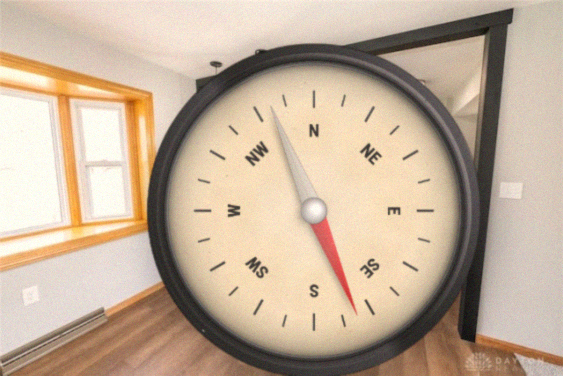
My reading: 157.5,°
